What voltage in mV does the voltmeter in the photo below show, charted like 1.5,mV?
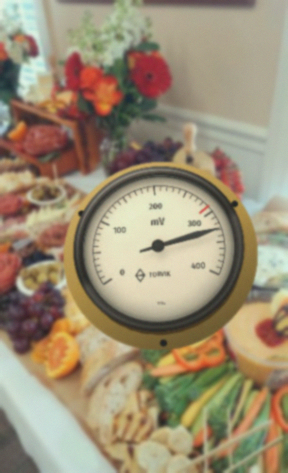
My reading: 330,mV
